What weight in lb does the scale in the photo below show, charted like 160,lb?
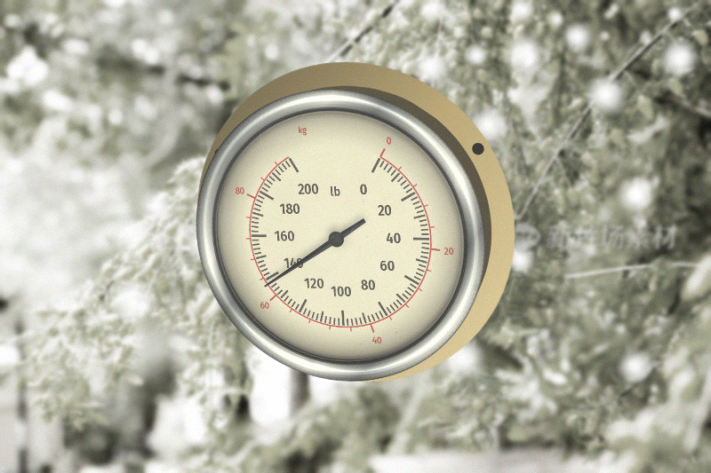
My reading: 138,lb
